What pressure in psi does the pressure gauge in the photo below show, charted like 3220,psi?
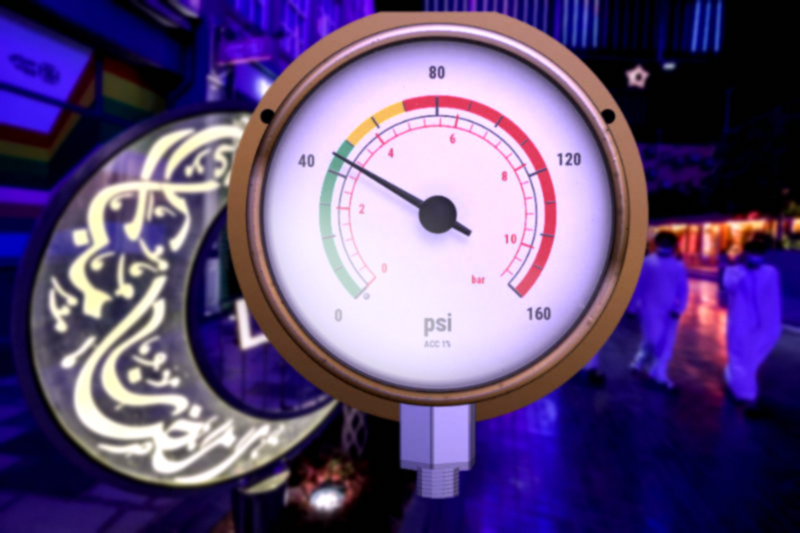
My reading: 45,psi
